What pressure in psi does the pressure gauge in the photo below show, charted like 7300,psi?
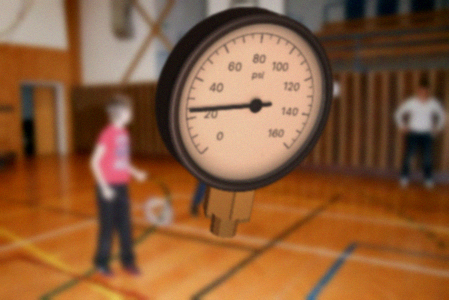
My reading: 25,psi
